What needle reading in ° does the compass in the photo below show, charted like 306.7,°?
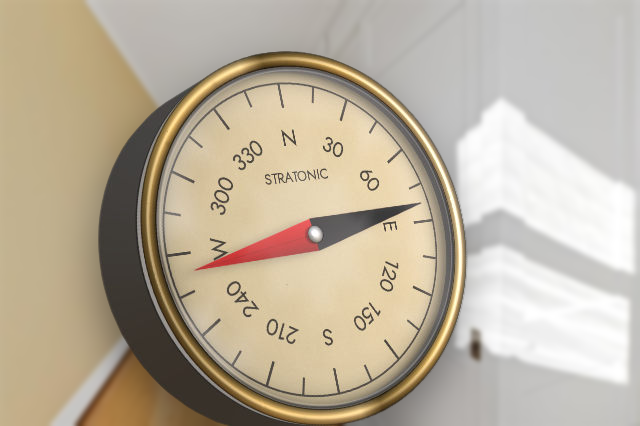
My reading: 262.5,°
